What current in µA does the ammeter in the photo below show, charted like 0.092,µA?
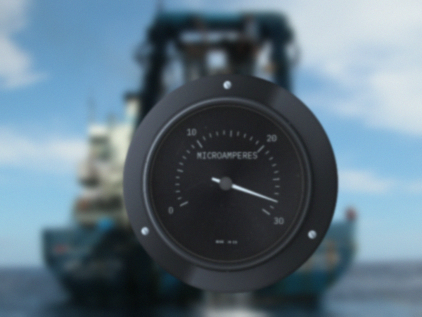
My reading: 28,µA
